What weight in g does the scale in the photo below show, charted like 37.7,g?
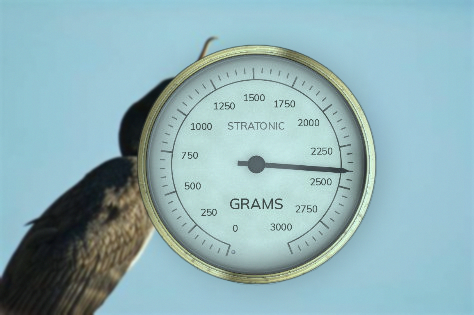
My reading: 2400,g
